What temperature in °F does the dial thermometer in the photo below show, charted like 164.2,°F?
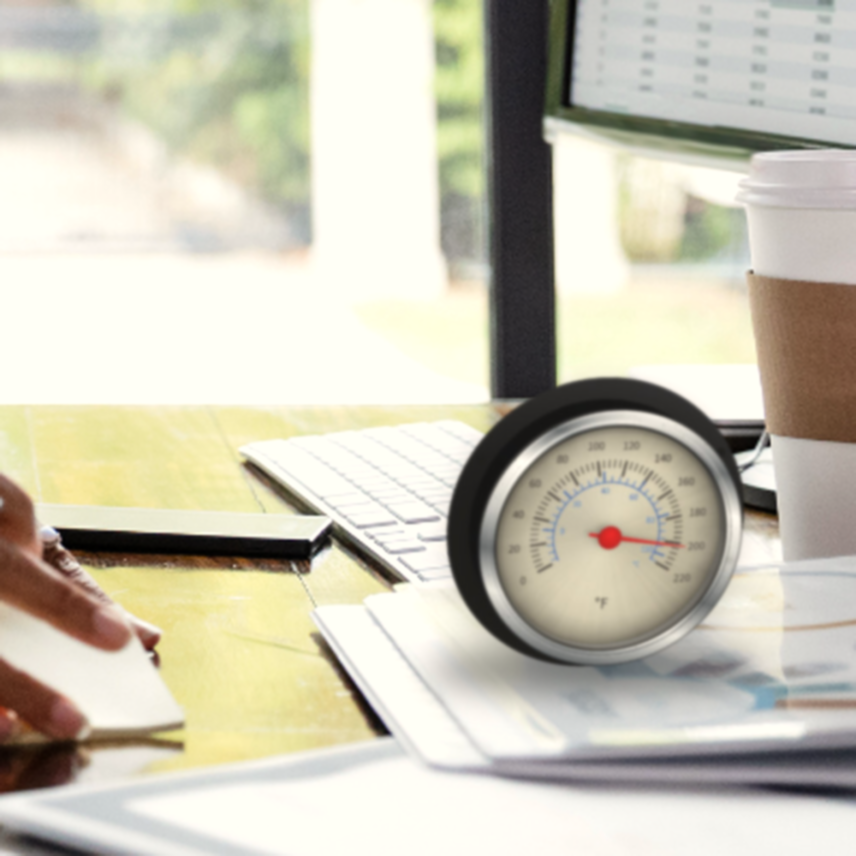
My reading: 200,°F
